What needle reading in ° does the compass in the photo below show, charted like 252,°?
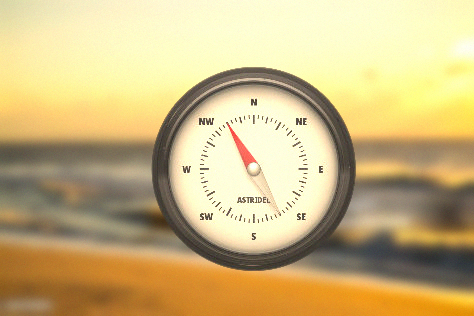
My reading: 330,°
